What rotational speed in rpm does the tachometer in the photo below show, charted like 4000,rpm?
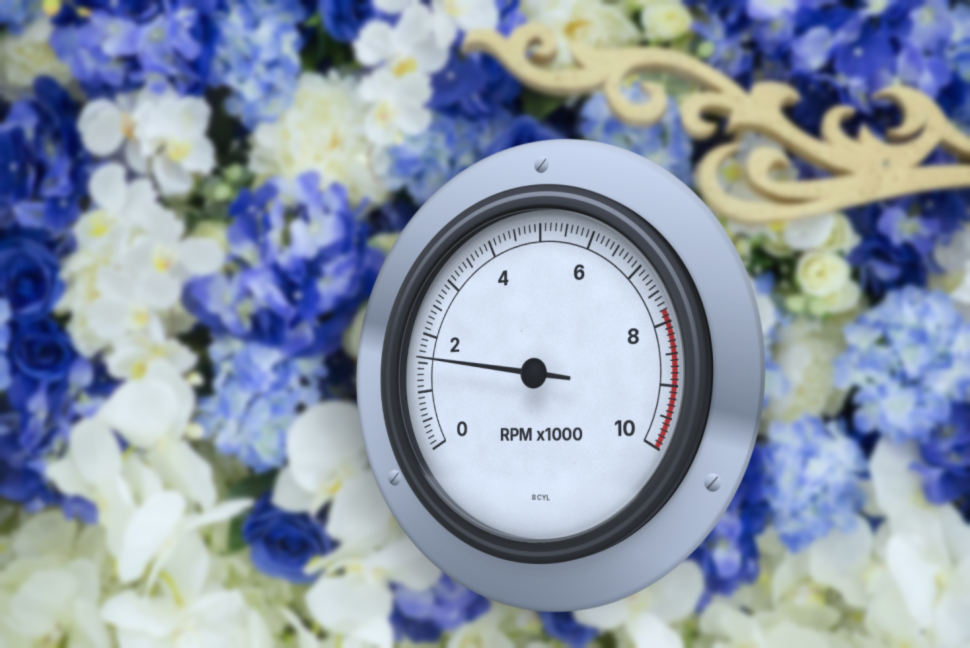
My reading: 1600,rpm
